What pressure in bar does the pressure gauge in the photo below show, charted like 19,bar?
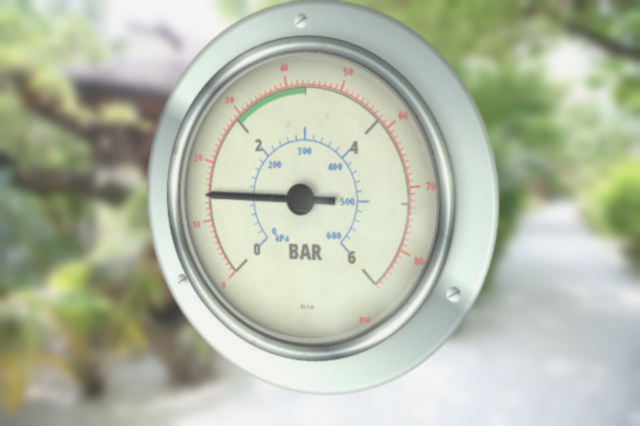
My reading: 1,bar
